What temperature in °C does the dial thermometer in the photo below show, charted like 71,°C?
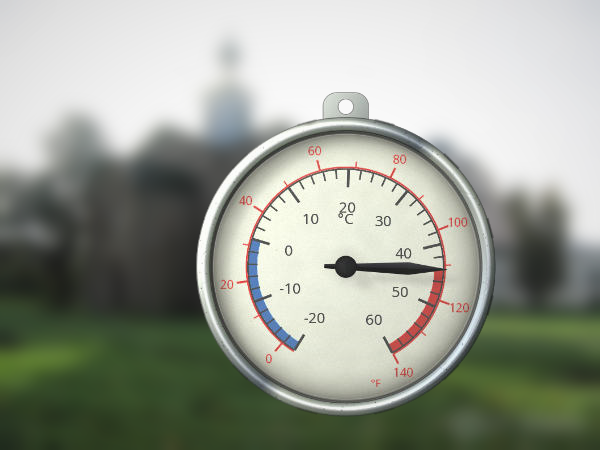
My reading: 44,°C
